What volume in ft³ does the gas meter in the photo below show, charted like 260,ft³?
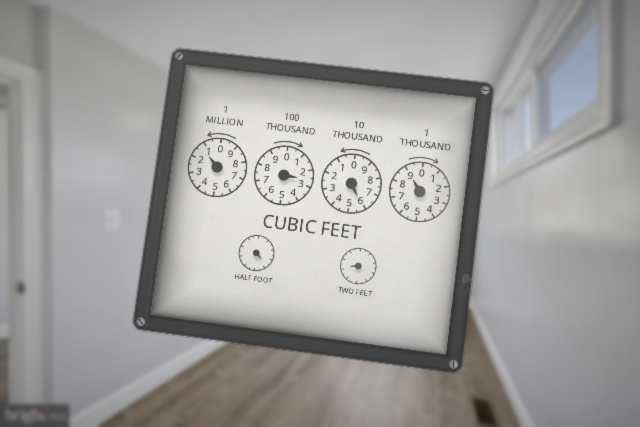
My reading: 125900,ft³
